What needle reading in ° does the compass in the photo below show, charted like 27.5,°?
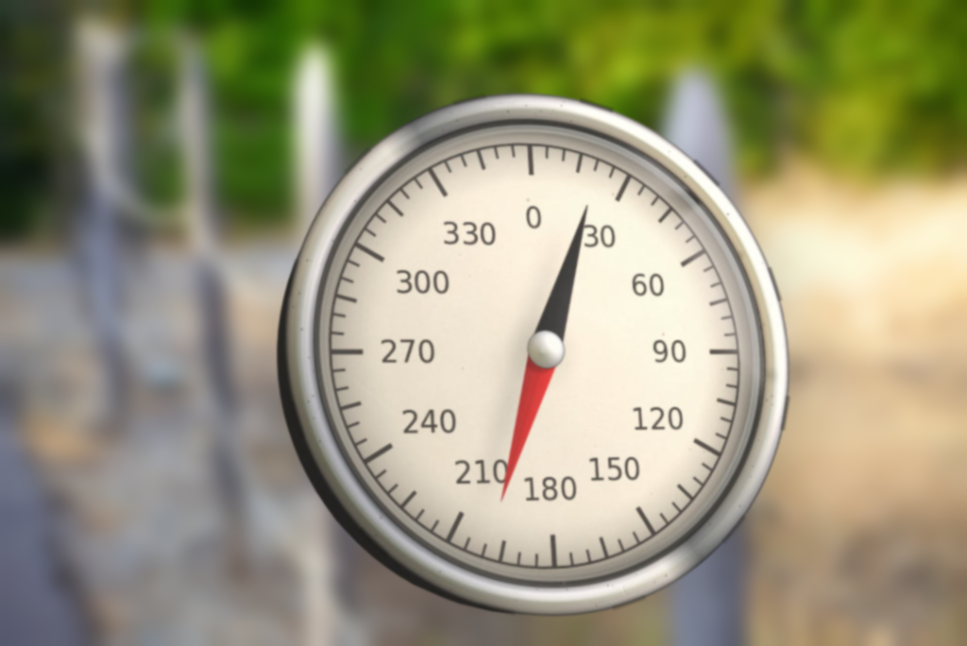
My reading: 200,°
